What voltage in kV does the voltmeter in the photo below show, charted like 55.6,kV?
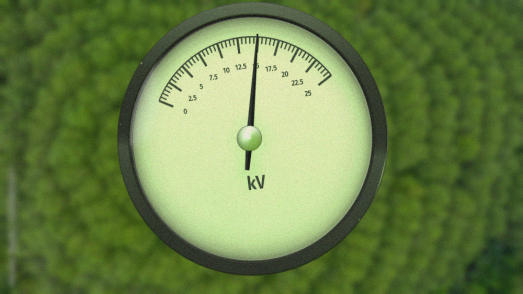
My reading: 15,kV
